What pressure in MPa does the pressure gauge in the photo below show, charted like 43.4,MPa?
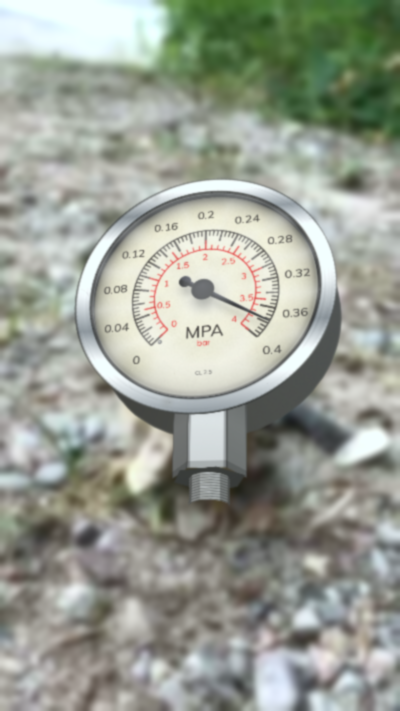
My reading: 0.38,MPa
